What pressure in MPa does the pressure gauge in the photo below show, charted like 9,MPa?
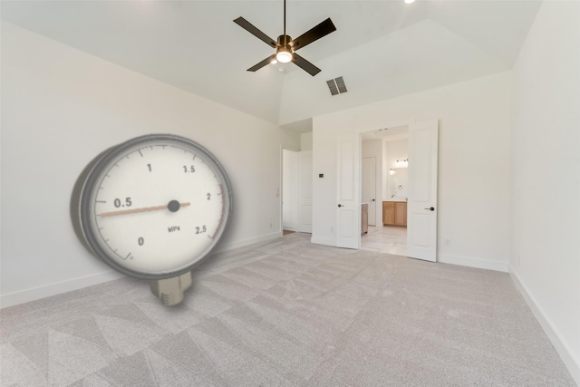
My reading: 0.4,MPa
